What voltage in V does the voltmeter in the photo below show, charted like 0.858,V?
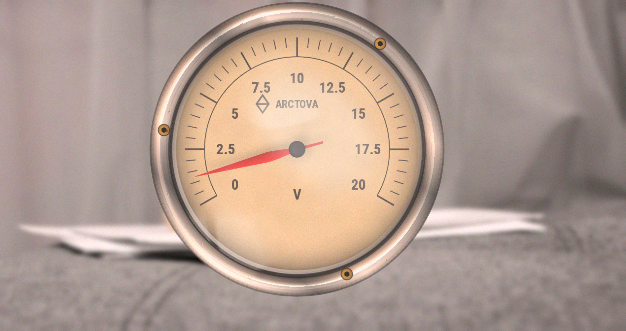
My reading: 1.25,V
